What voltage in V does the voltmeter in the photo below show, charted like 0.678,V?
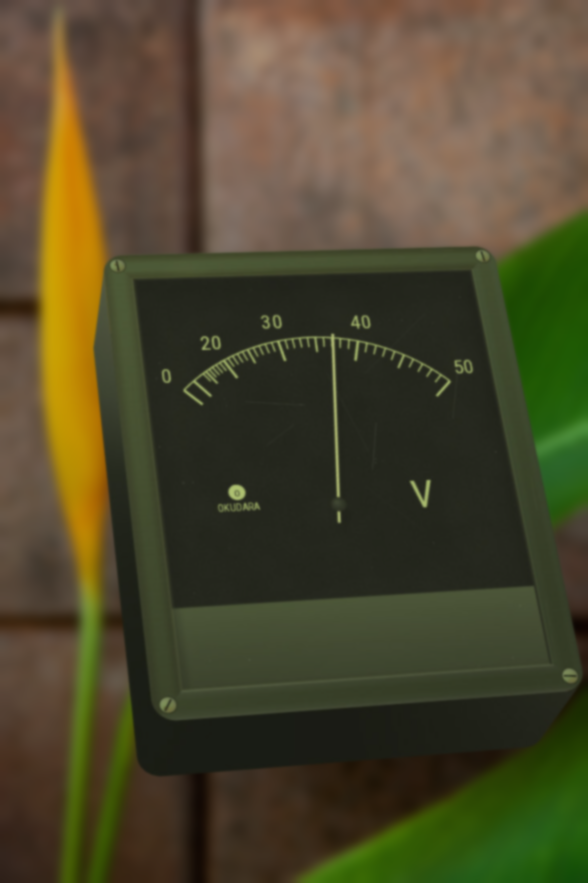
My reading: 37,V
